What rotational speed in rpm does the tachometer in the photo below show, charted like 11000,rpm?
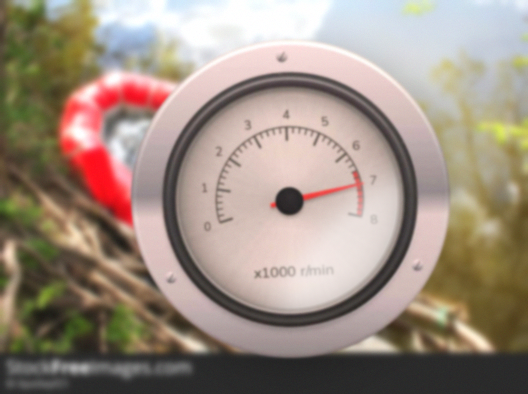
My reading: 7000,rpm
